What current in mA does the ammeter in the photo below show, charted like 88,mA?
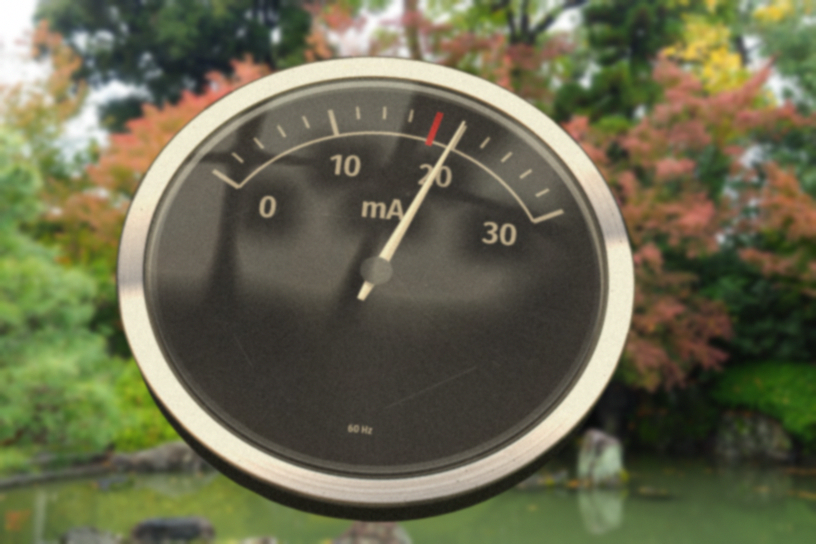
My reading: 20,mA
